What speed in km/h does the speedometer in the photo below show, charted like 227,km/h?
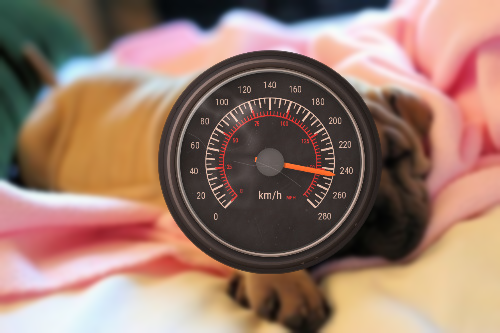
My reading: 245,km/h
